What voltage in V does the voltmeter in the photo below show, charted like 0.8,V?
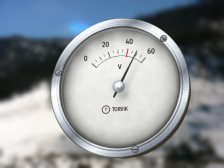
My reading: 50,V
